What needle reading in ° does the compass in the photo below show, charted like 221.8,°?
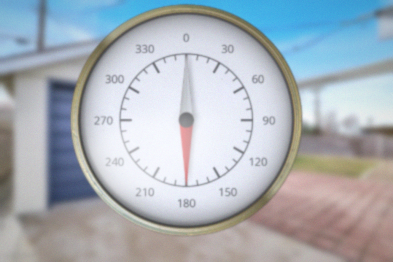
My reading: 180,°
